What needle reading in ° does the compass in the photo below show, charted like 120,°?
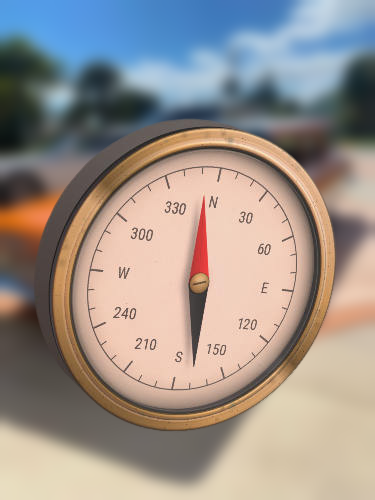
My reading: 350,°
